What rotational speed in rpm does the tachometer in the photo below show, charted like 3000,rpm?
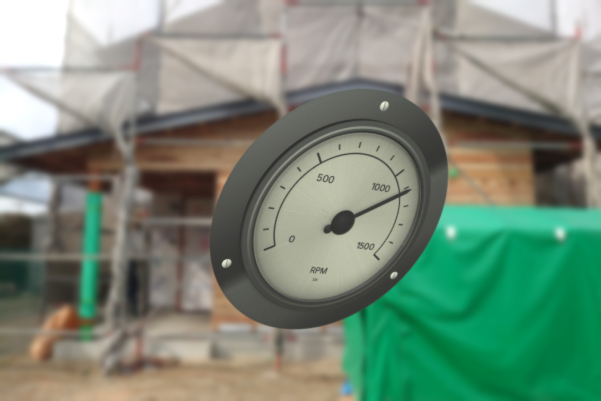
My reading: 1100,rpm
